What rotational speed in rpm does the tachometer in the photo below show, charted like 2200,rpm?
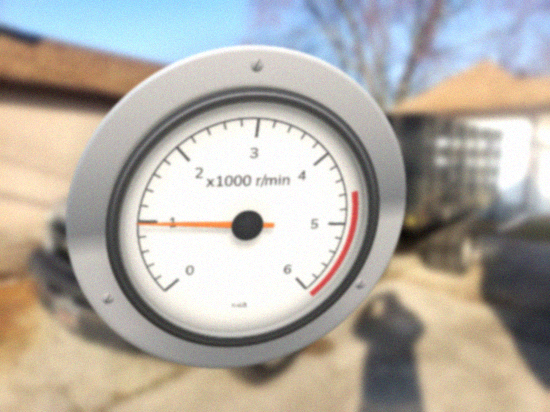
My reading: 1000,rpm
